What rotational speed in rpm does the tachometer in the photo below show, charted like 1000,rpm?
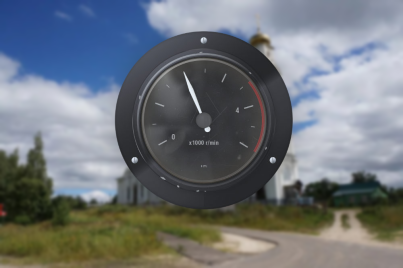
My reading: 2000,rpm
